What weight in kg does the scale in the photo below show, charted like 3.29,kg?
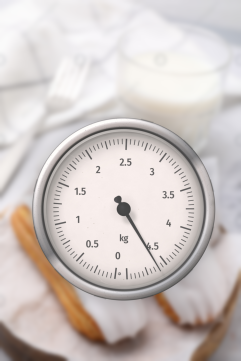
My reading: 4.6,kg
